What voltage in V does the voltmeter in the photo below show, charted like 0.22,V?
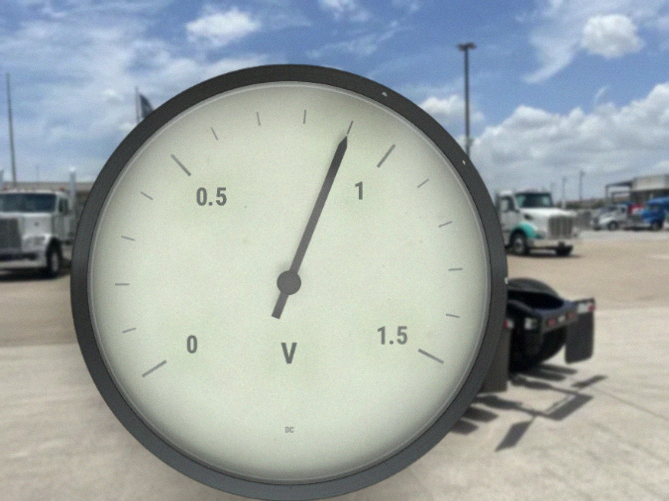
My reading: 0.9,V
